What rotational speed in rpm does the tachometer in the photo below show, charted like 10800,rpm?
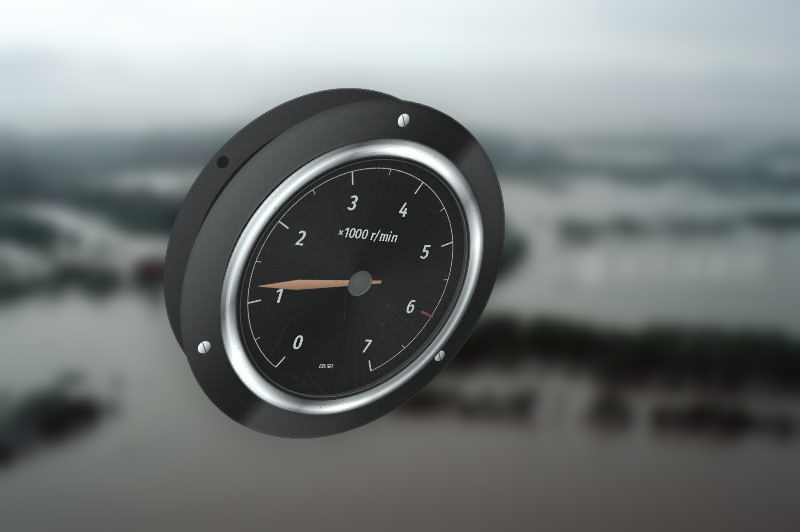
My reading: 1250,rpm
